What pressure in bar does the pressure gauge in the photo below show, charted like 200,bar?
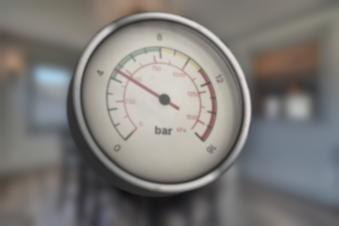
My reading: 4.5,bar
